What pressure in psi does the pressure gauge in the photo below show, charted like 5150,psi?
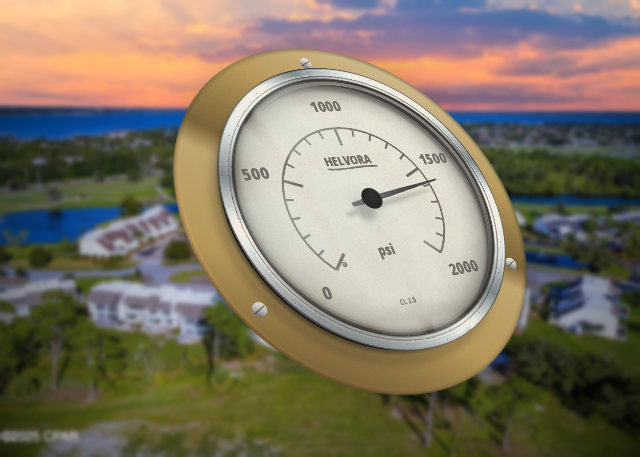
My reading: 1600,psi
